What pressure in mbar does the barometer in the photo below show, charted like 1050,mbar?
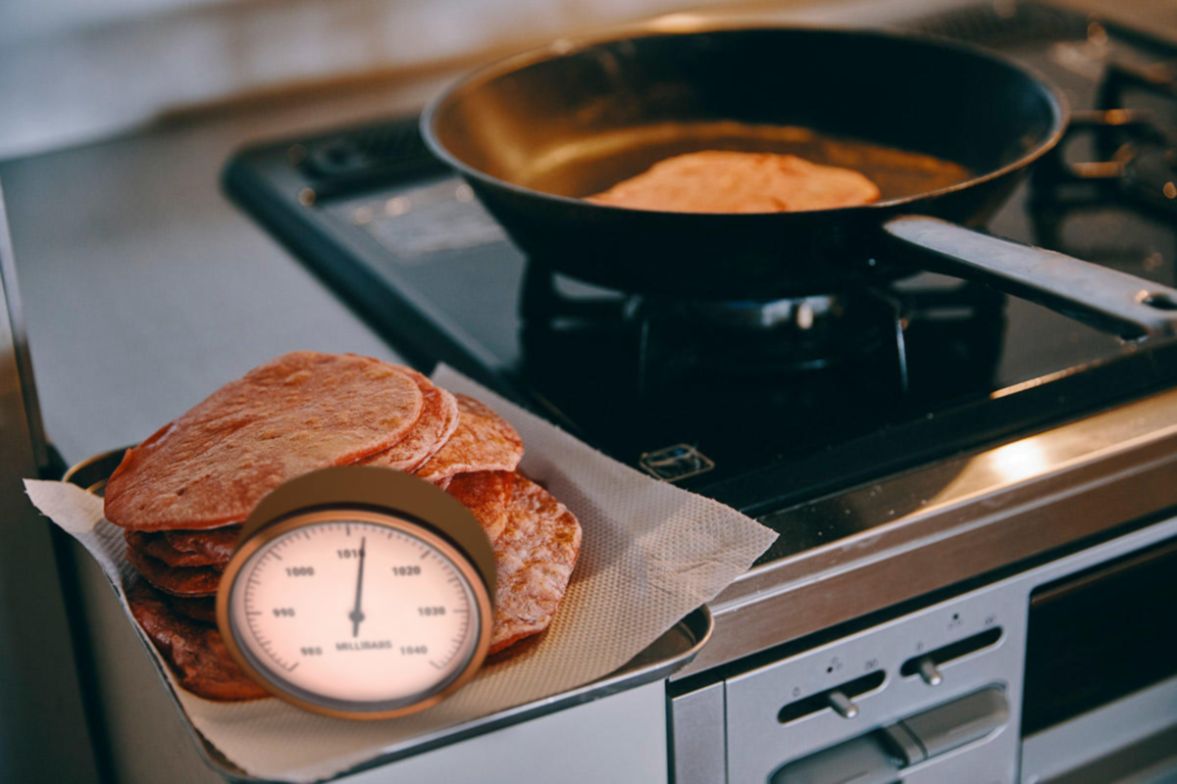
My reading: 1012,mbar
